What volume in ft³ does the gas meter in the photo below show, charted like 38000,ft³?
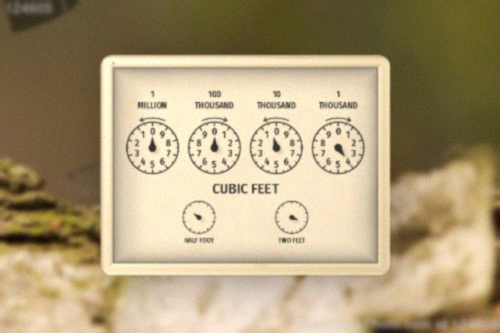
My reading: 400,ft³
